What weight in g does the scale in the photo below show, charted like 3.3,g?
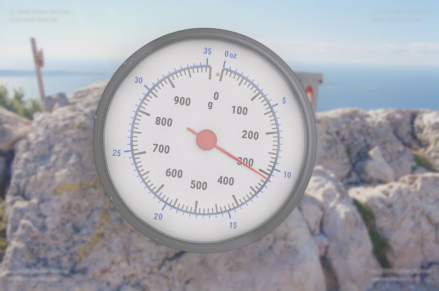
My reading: 310,g
